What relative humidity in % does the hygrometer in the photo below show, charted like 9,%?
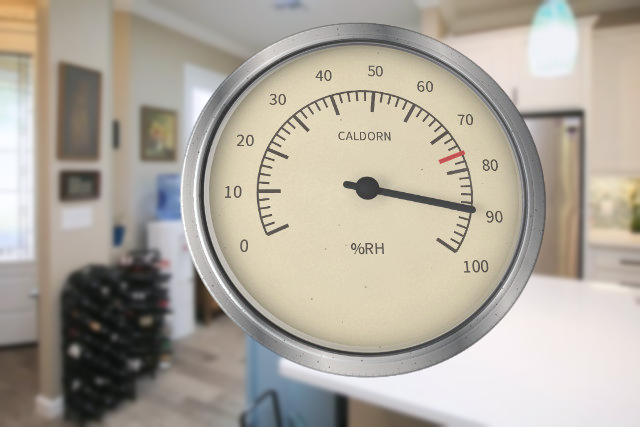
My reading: 90,%
